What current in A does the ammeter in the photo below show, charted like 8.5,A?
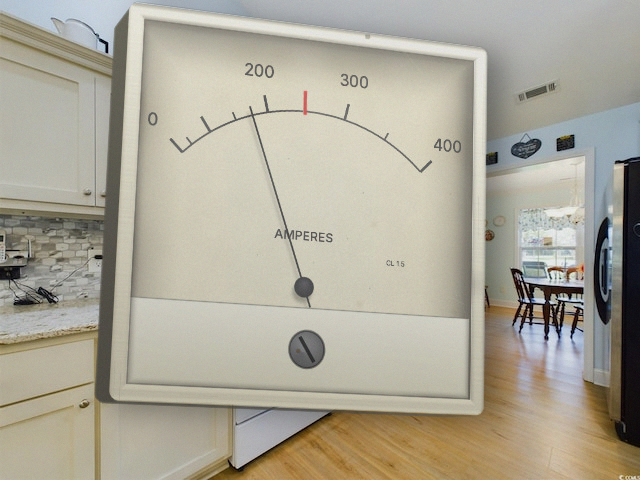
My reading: 175,A
